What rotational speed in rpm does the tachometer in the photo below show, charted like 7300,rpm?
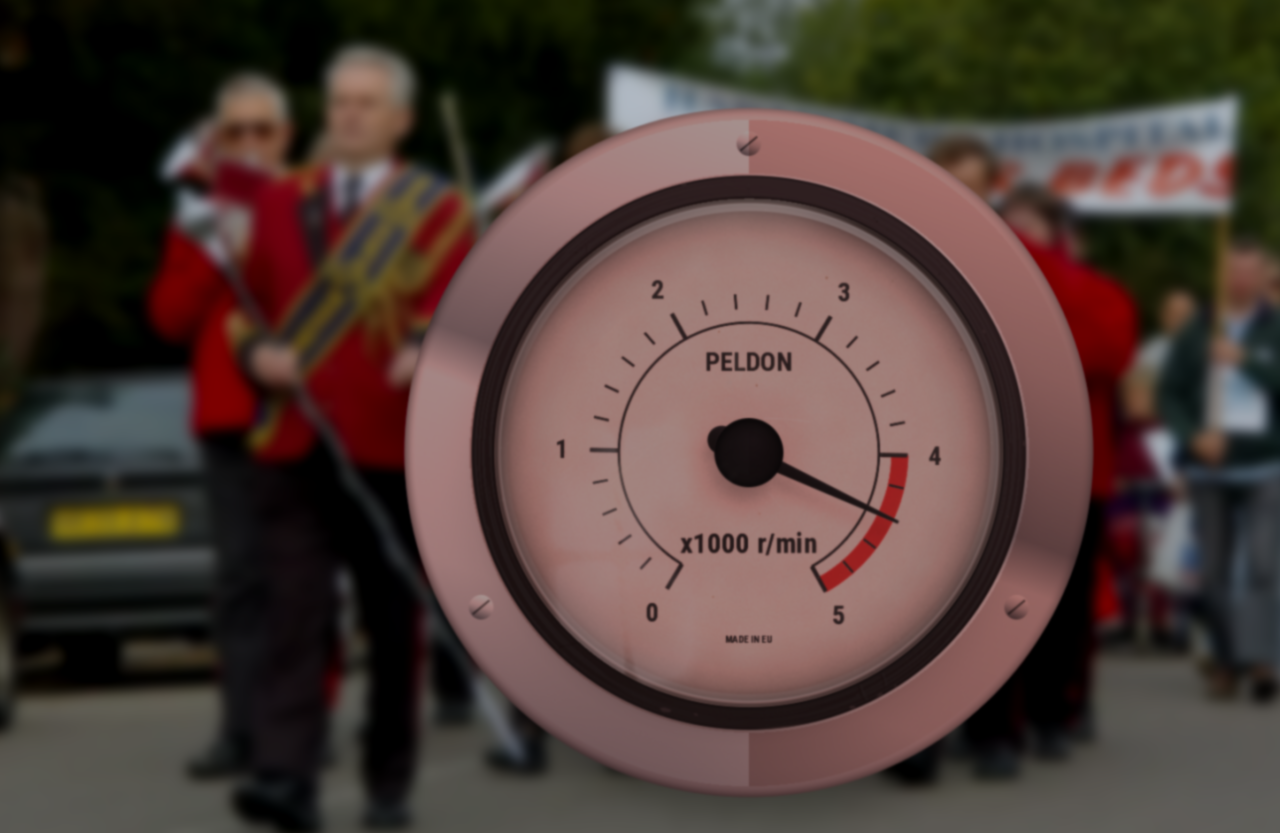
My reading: 4400,rpm
